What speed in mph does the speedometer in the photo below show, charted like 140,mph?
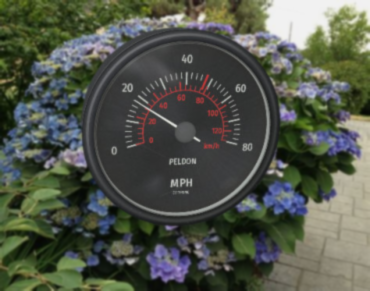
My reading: 18,mph
